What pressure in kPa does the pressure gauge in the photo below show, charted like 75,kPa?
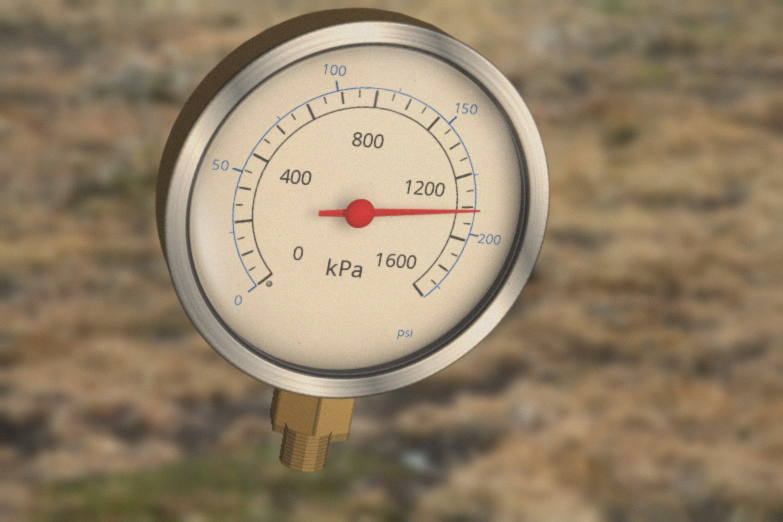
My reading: 1300,kPa
